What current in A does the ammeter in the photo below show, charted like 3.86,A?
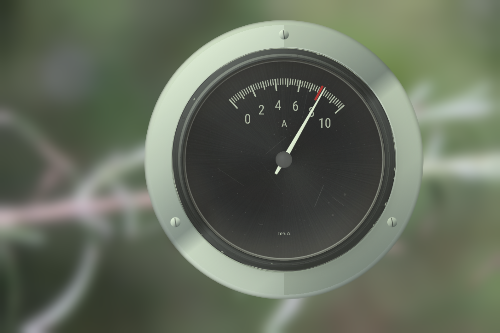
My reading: 8,A
